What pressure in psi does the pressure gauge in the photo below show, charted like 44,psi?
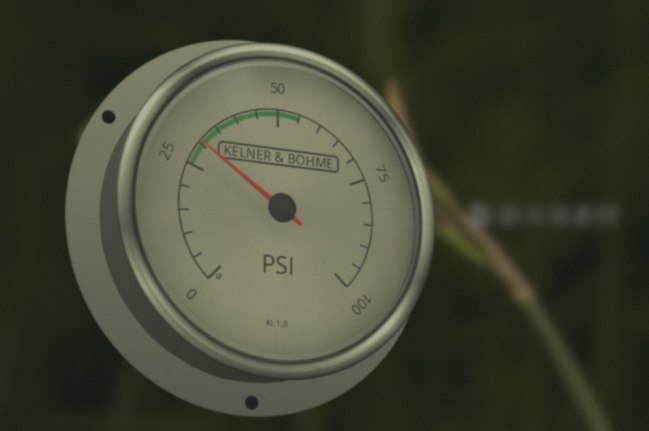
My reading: 30,psi
